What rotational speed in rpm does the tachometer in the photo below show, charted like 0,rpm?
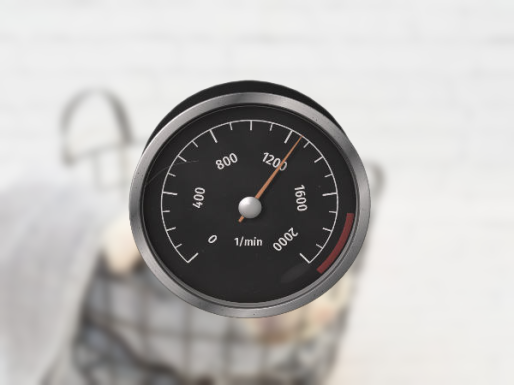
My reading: 1250,rpm
